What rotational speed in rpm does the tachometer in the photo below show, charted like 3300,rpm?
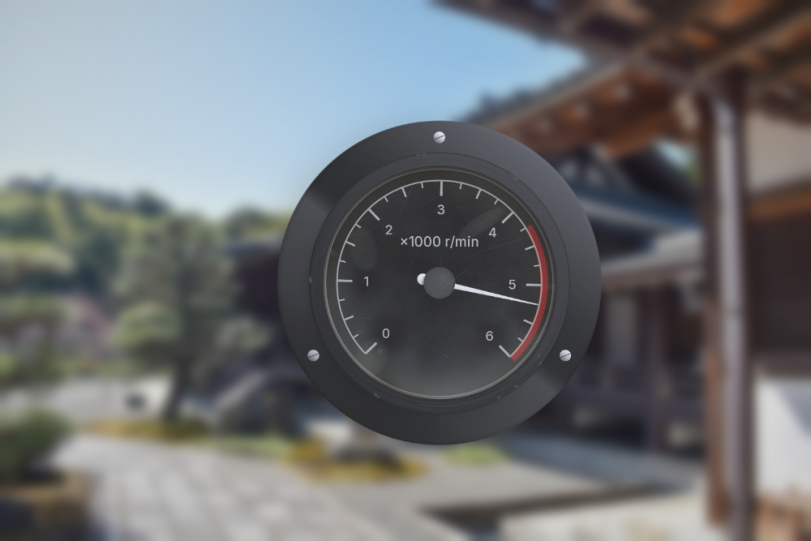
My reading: 5250,rpm
